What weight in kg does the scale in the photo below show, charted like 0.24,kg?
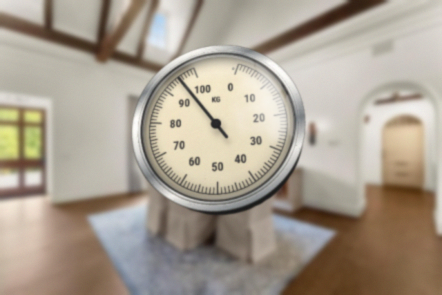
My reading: 95,kg
